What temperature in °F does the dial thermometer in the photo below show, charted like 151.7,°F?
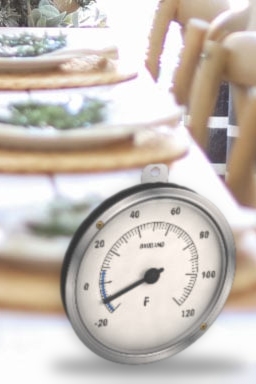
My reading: -10,°F
